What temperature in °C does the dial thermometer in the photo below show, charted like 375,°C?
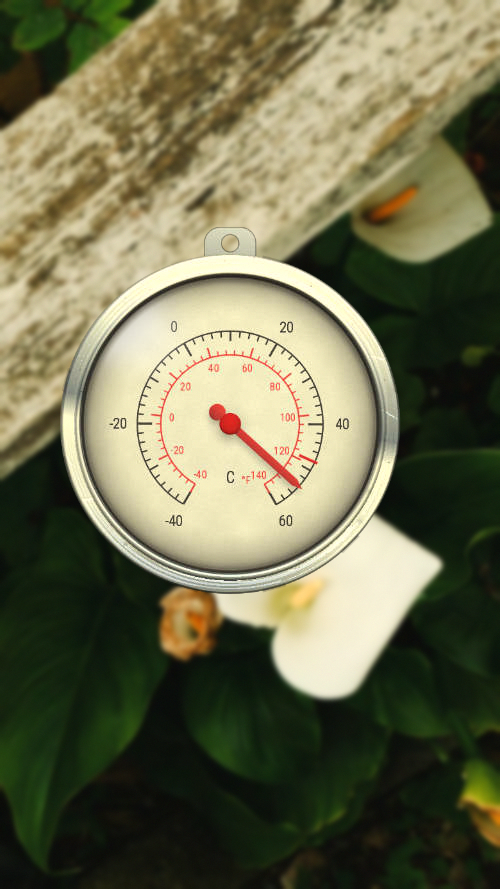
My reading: 54,°C
